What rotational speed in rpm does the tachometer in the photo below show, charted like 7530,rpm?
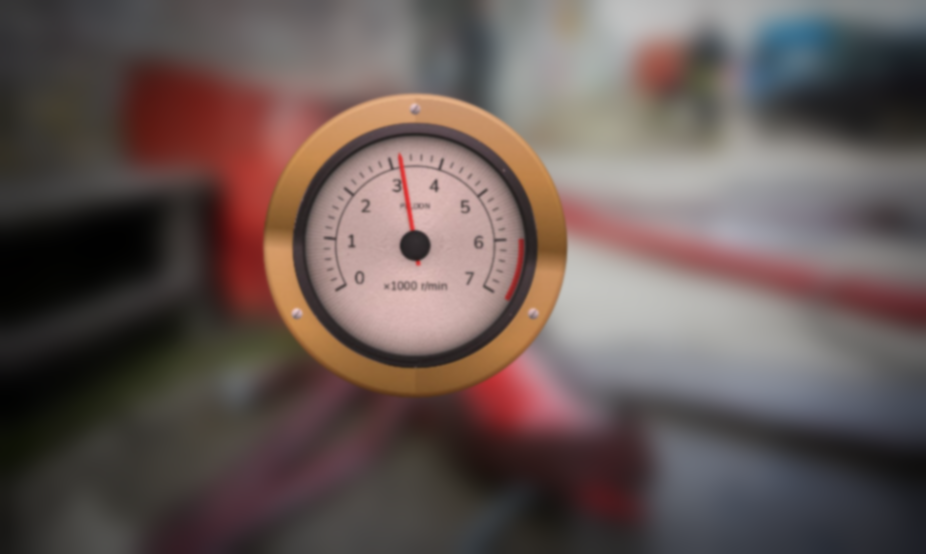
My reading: 3200,rpm
